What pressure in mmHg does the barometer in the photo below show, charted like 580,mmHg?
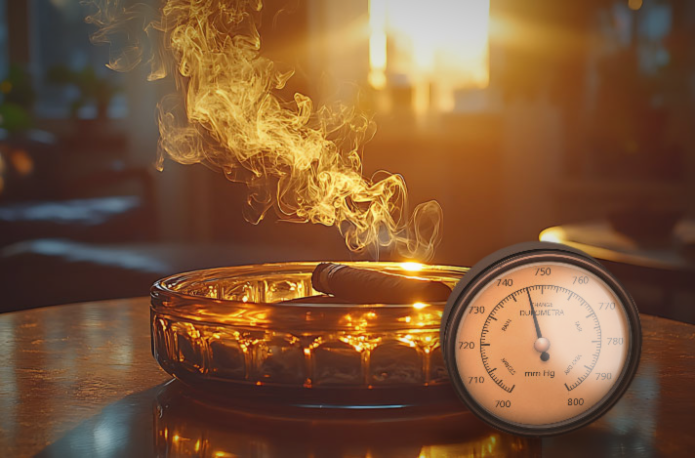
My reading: 745,mmHg
